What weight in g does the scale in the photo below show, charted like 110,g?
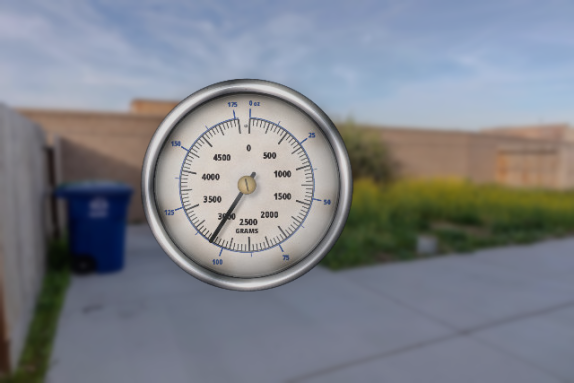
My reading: 3000,g
